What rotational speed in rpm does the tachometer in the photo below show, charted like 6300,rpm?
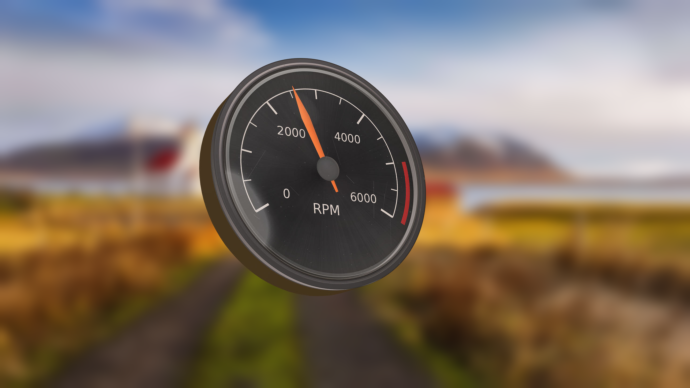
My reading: 2500,rpm
